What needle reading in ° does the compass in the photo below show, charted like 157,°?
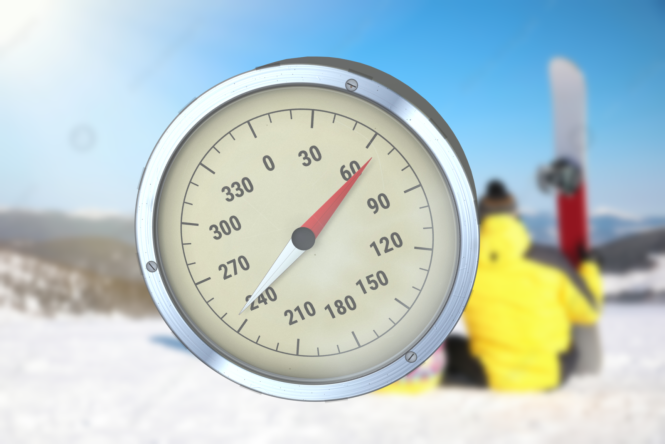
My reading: 65,°
